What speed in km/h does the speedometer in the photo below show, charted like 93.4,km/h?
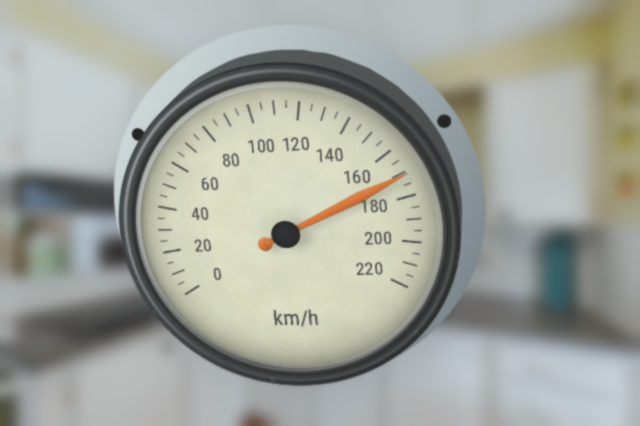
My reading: 170,km/h
